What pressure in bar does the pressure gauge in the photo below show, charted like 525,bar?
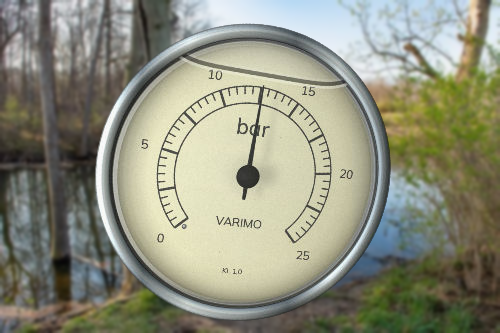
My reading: 12.5,bar
